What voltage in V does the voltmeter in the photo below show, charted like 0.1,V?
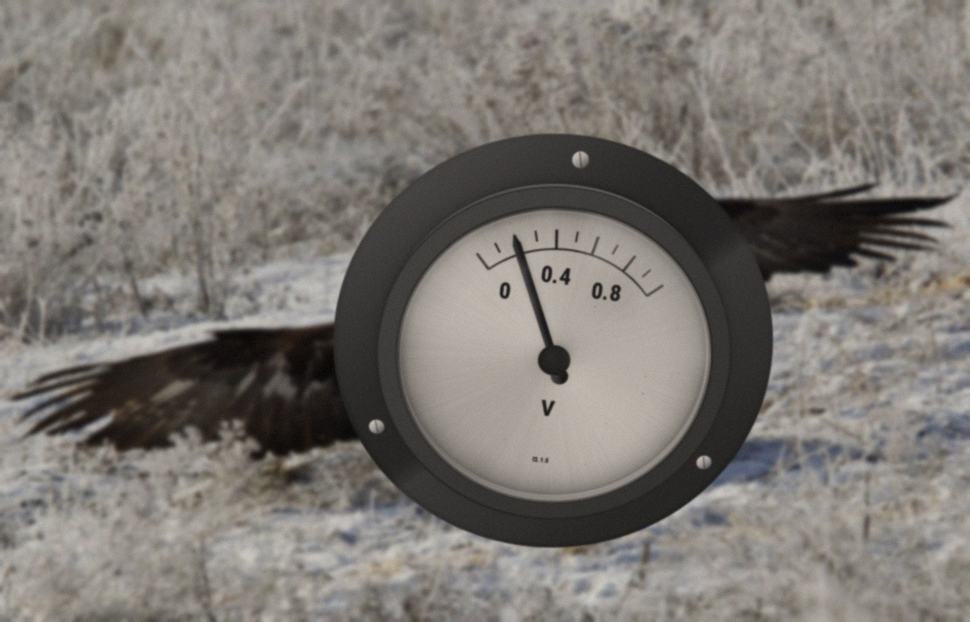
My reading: 0.2,V
